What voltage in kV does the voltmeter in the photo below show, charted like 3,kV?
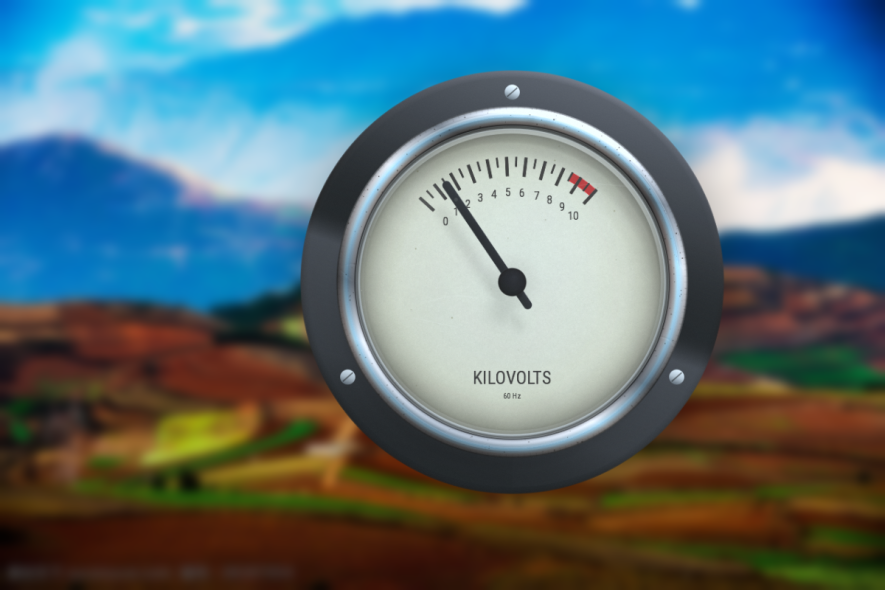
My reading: 1.5,kV
